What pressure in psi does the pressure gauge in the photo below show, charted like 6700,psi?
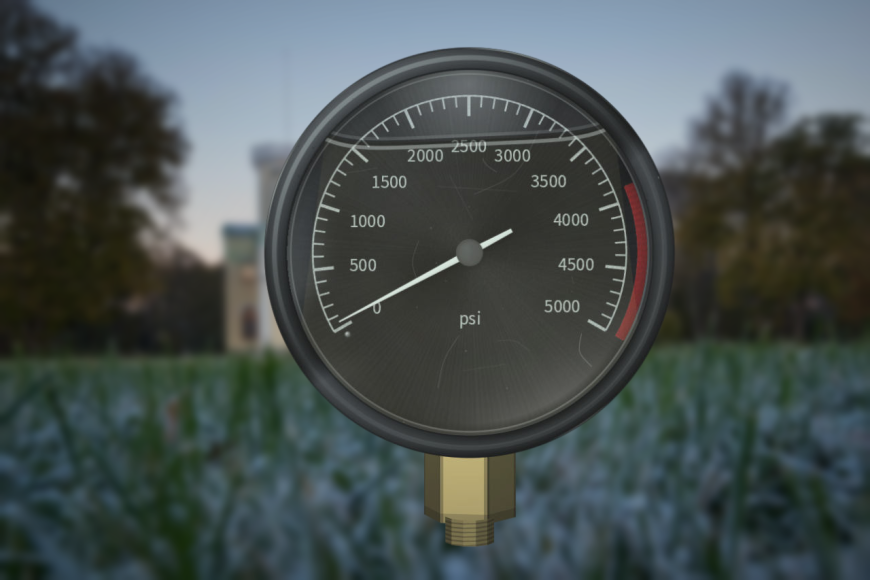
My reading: 50,psi
